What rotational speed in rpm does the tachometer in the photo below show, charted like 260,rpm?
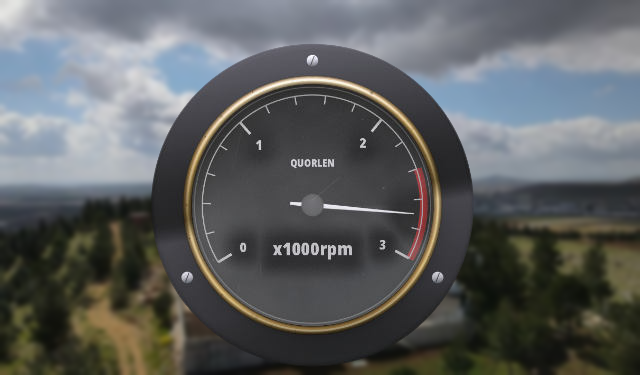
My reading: 2700,rpm
